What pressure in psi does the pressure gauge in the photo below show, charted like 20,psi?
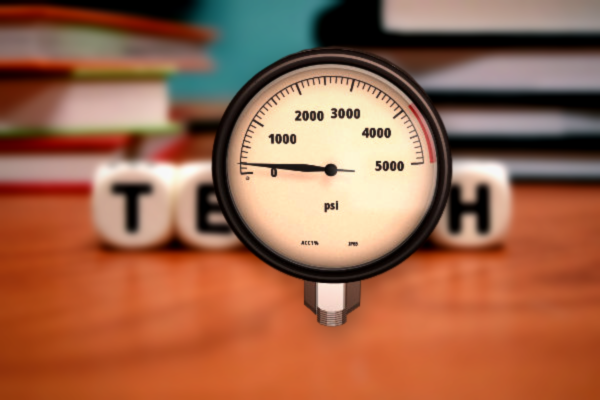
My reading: 200,psi
